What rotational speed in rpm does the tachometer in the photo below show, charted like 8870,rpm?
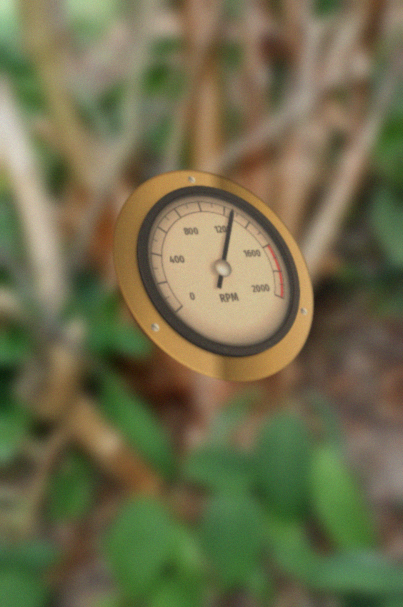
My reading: 1250,rpm
